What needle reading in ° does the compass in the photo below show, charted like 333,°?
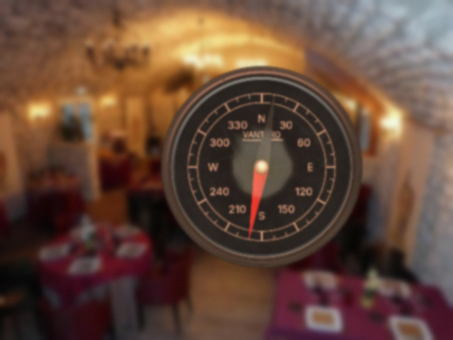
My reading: 190,°
